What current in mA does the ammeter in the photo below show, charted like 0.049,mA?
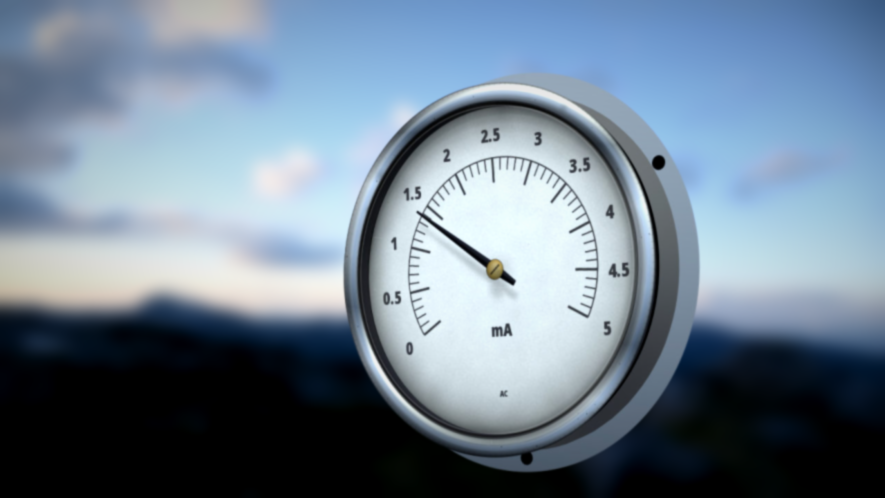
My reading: 1.4,mA
